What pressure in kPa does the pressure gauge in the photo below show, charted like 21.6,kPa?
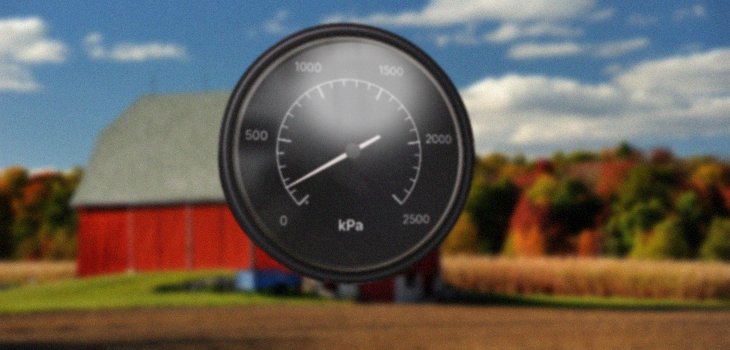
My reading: 150,kPa
